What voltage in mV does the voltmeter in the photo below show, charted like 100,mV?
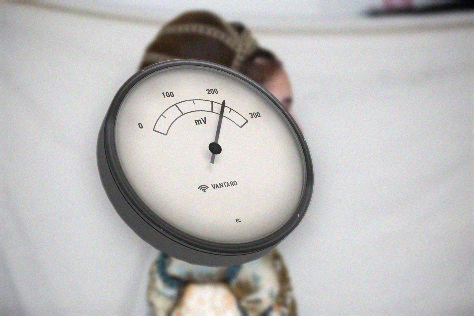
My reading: 225,mV
